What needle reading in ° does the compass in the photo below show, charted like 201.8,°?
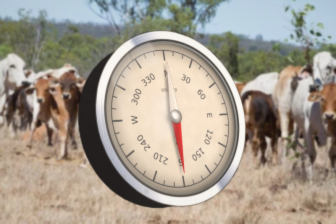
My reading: 180,°
